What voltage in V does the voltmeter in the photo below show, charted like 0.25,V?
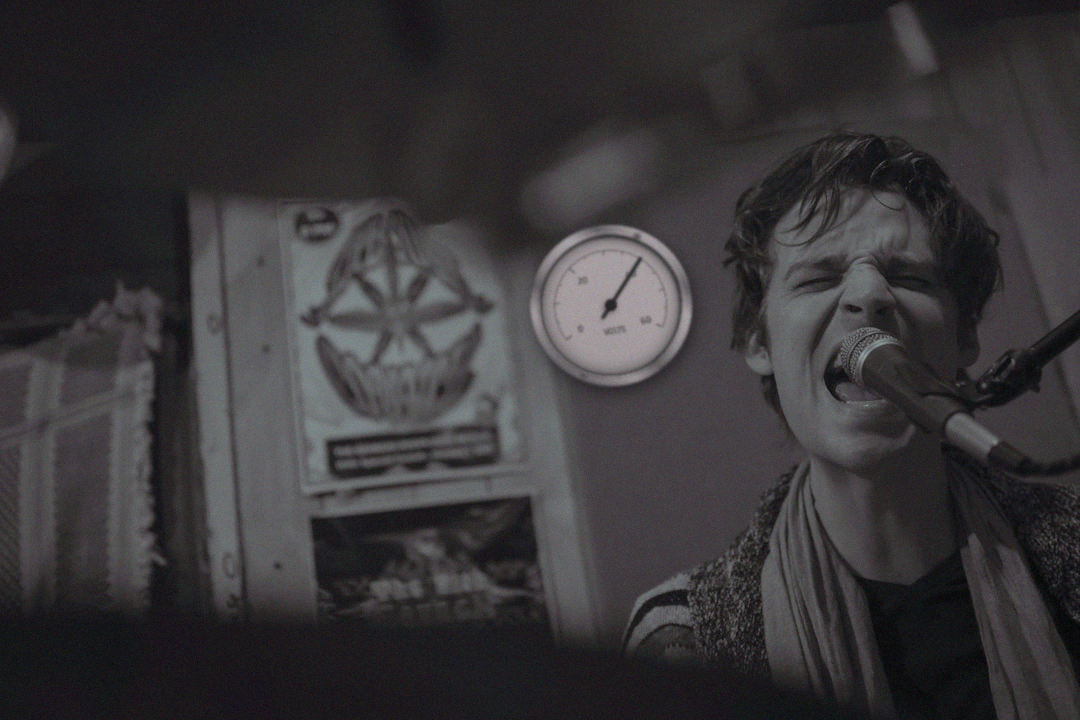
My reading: 40,V
